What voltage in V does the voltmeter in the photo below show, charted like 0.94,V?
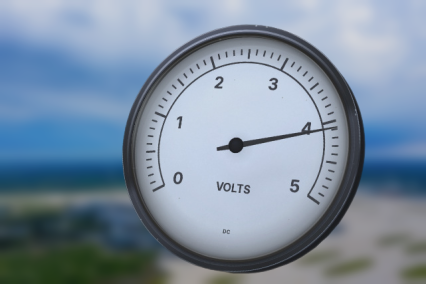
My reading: 4.1,V
